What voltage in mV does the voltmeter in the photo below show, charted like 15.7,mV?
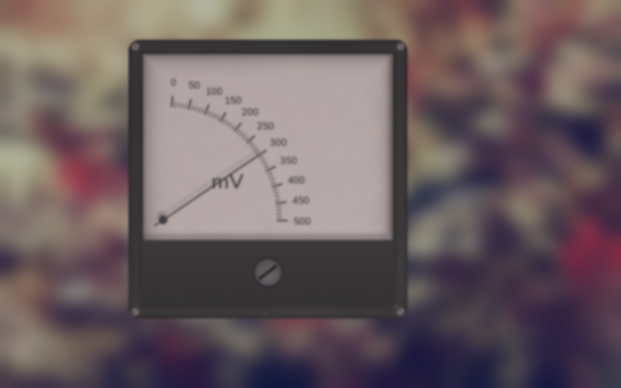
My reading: 300,mV
